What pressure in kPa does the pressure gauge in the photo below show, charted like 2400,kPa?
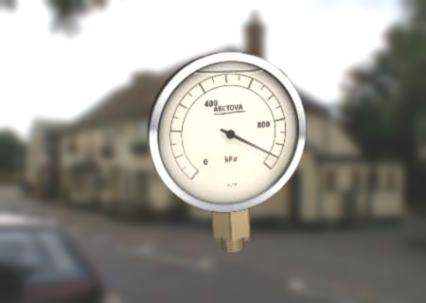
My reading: 950,kPa
